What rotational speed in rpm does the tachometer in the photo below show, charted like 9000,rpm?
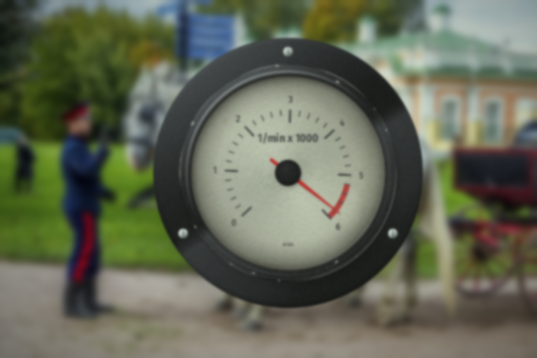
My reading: 5800,rpm
